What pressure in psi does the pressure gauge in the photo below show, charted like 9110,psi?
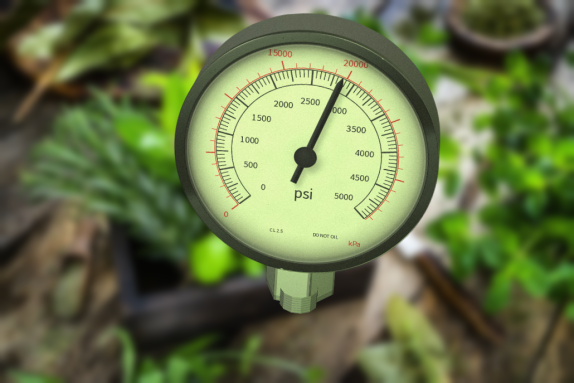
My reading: 2850,psi
